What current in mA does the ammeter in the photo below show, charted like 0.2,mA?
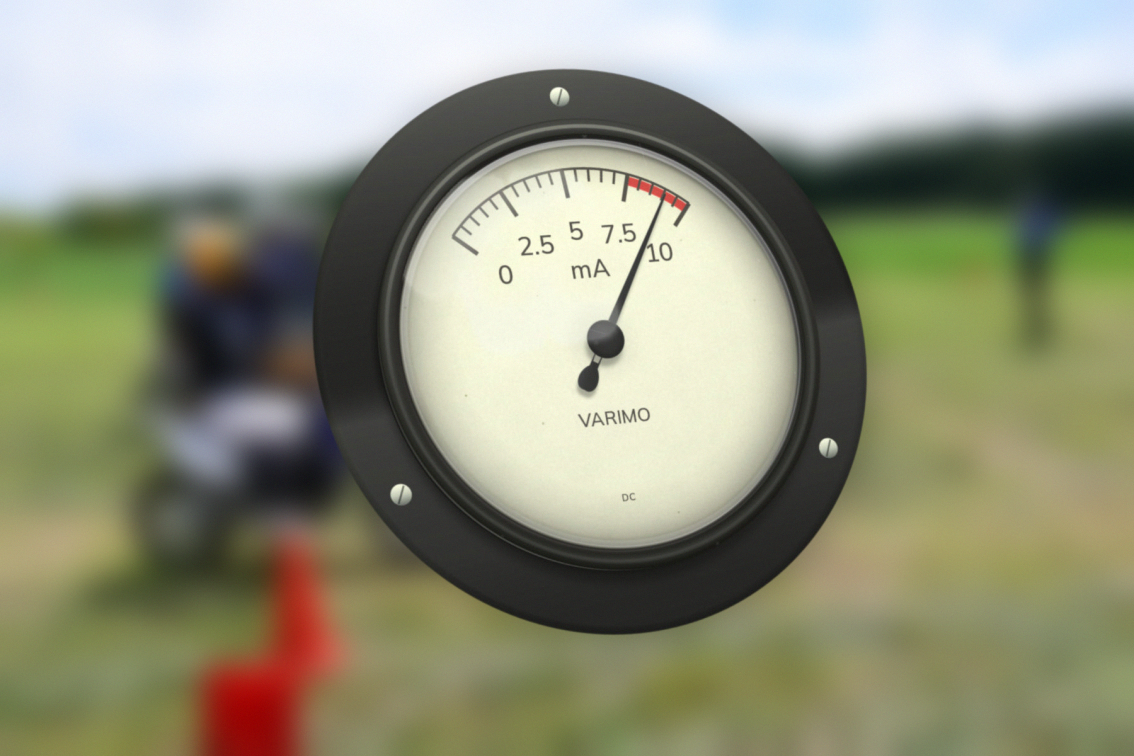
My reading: 9,mA
